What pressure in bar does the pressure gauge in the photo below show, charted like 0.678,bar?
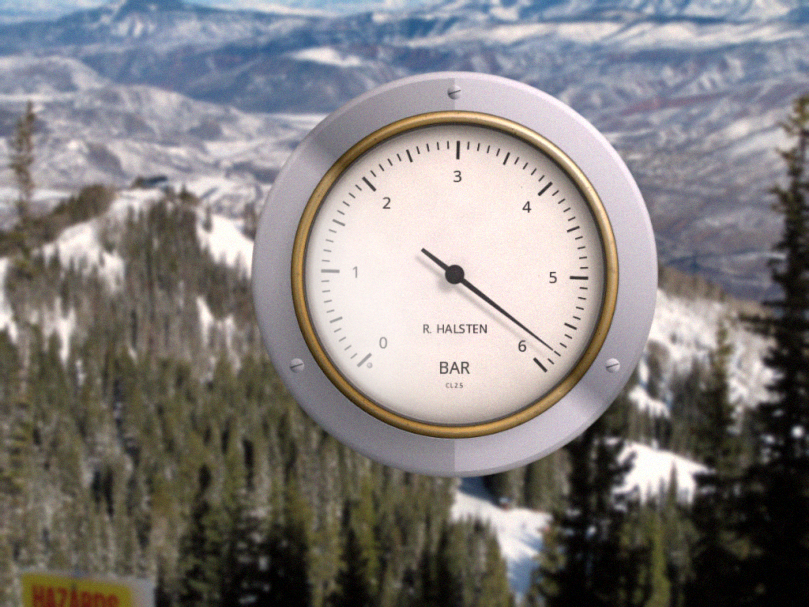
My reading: 5.8,bar
